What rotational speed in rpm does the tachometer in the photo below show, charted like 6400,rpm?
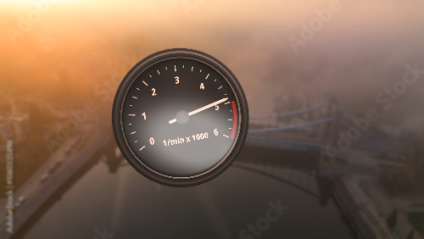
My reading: 4875,rpm
